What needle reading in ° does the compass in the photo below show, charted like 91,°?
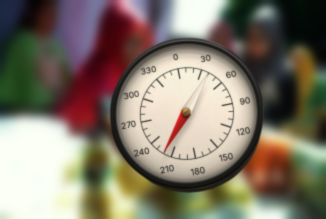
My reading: 220,°
